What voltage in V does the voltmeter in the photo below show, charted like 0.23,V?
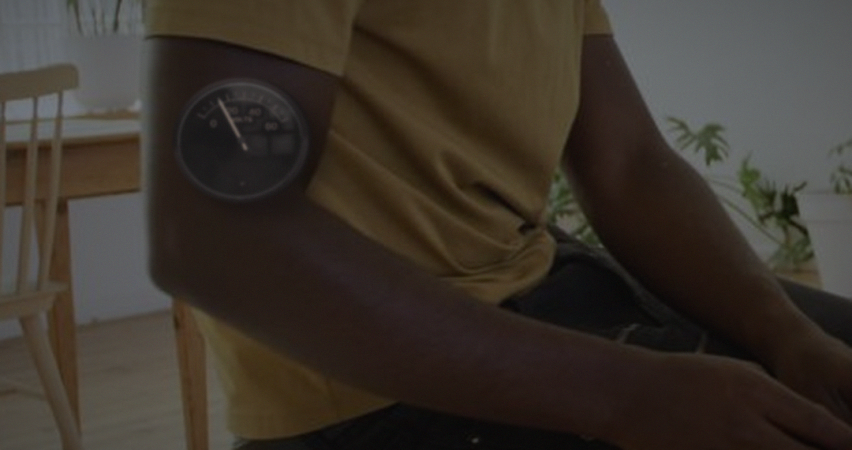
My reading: 15,V
